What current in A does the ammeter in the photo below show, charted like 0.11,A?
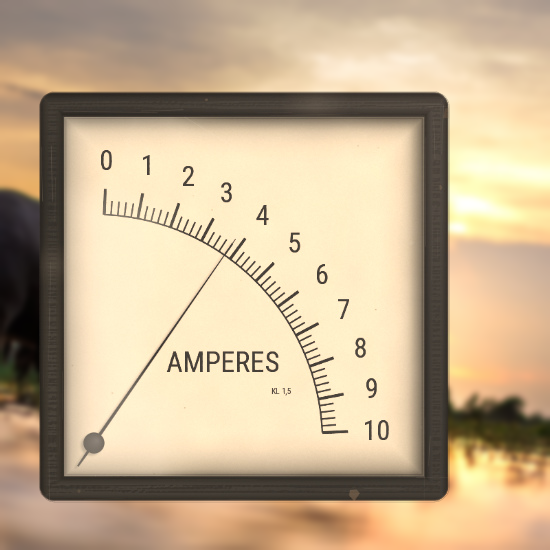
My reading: 3.8,A
